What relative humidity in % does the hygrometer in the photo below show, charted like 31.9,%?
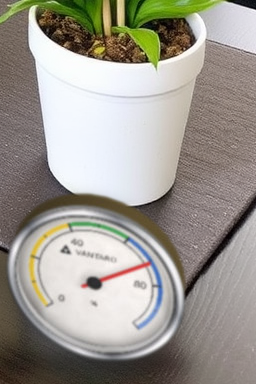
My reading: 70,%
